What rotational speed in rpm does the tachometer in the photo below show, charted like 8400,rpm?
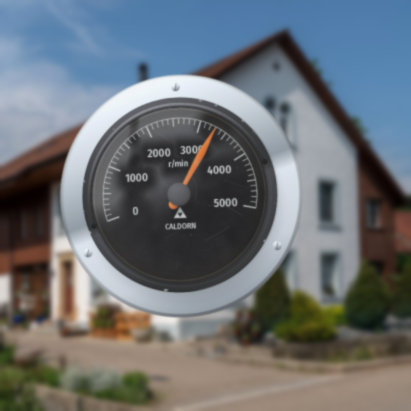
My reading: 3300,rpm
